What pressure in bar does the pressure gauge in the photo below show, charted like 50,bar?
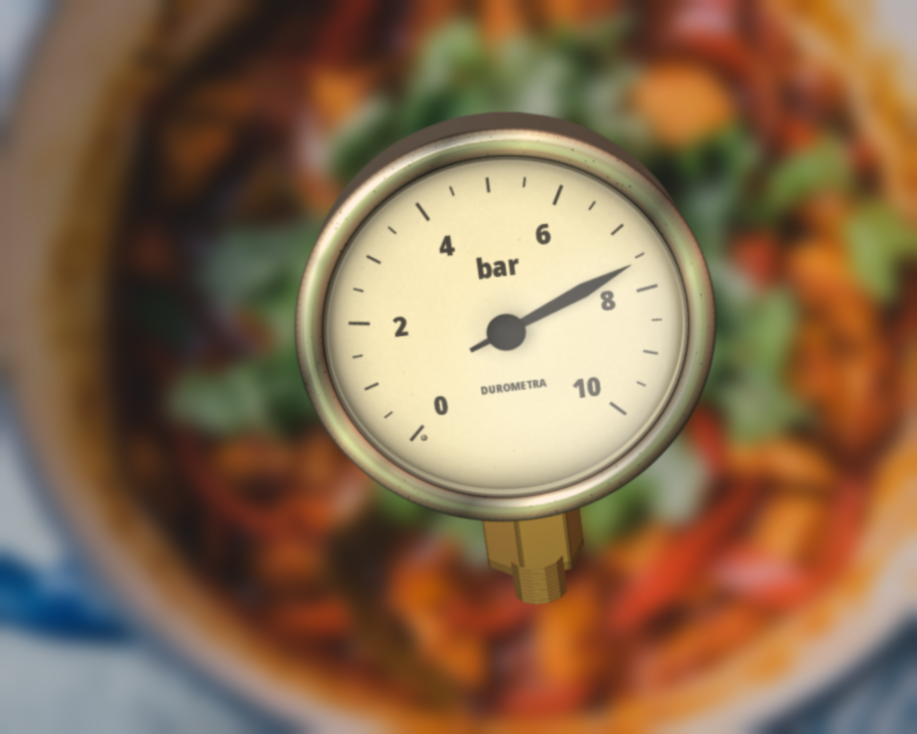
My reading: 7.5,bar
